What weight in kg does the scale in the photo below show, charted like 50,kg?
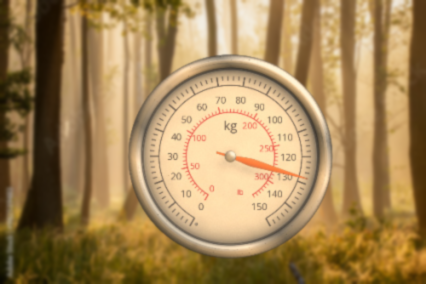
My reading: 128,kg
